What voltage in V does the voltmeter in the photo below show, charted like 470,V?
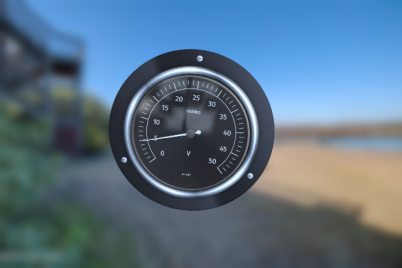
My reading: 5,V
